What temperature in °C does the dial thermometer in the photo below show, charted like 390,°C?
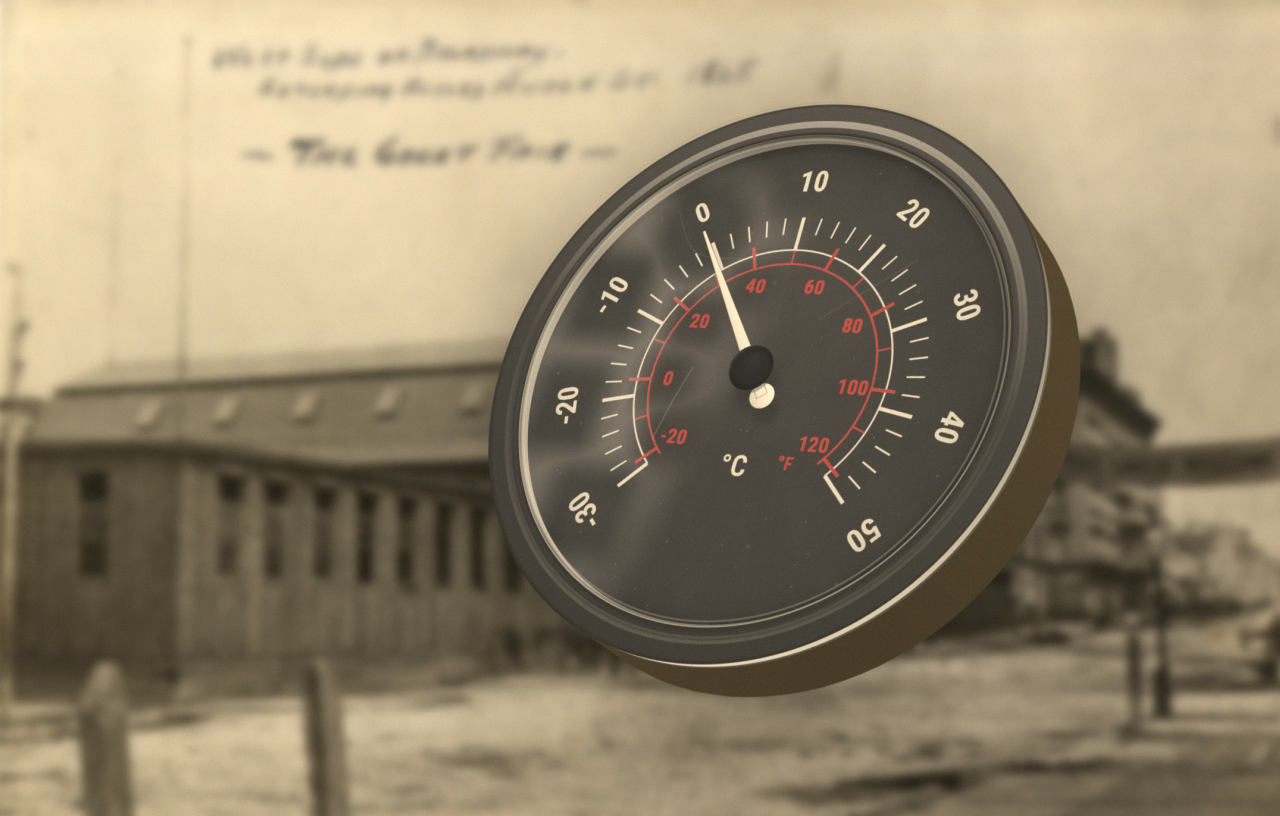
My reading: 0,°C
